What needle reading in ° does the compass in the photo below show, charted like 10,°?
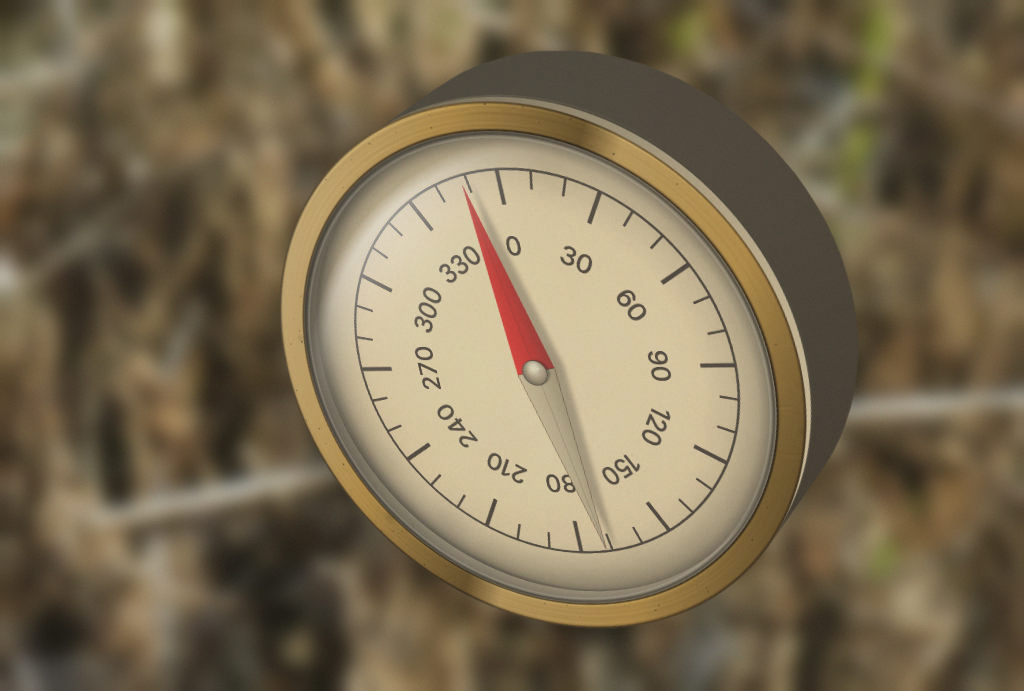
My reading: 350,°
